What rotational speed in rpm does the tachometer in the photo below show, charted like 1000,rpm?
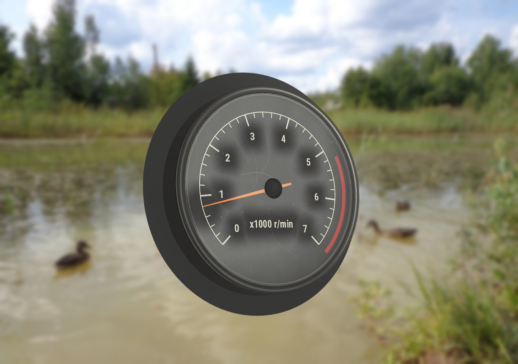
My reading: 800,rpm
